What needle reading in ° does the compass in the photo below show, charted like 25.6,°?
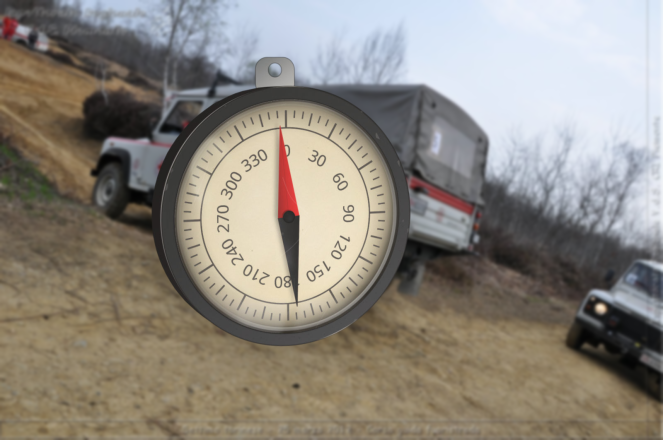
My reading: 355,°
